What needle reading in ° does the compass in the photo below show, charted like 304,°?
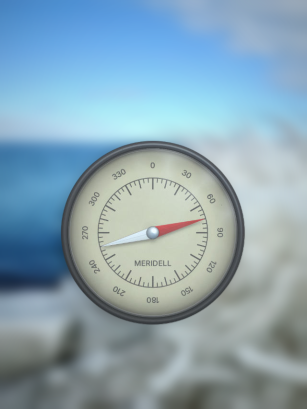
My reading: 75,°
